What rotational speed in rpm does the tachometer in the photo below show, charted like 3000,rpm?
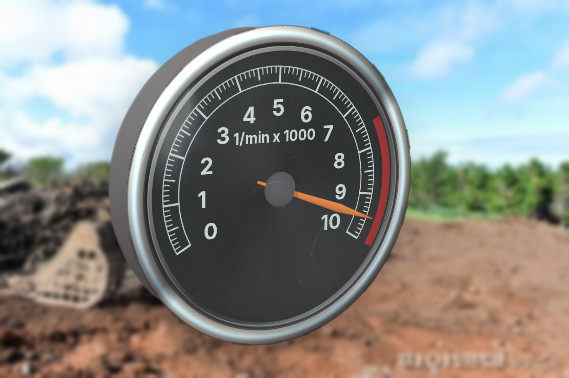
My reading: 9500,rpm
